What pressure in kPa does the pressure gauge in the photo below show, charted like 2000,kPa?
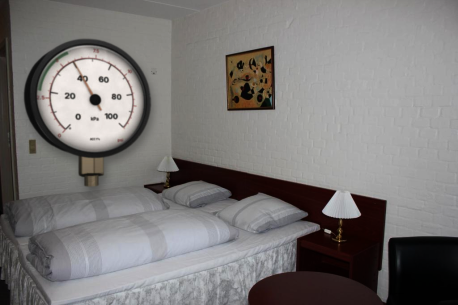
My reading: 40,kPa
